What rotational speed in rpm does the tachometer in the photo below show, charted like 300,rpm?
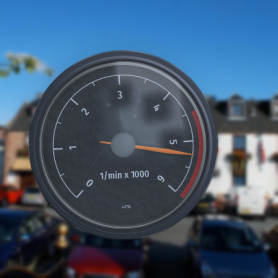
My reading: 5250,rpm
